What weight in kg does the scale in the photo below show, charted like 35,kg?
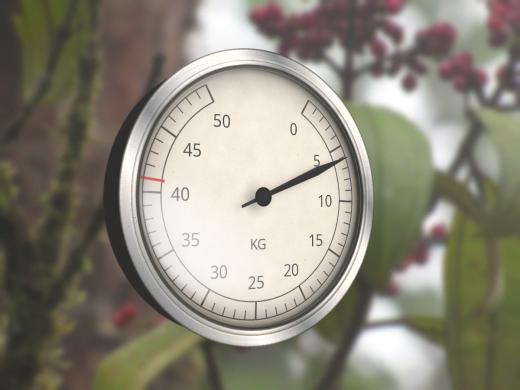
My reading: 6,kg
